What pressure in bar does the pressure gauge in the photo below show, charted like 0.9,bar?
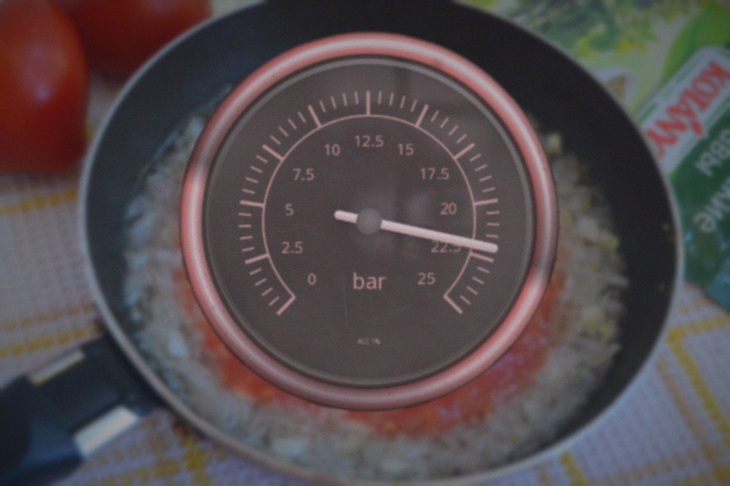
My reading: 22,bar
